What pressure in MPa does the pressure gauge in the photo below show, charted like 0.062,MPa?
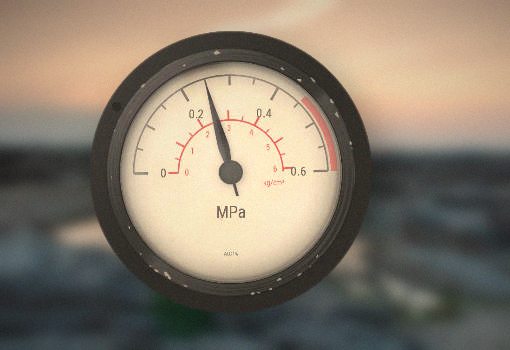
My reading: 0.25,MPa
